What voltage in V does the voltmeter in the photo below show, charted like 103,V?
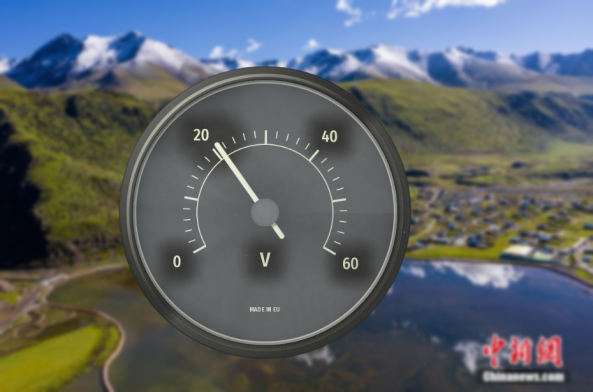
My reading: 21,V
